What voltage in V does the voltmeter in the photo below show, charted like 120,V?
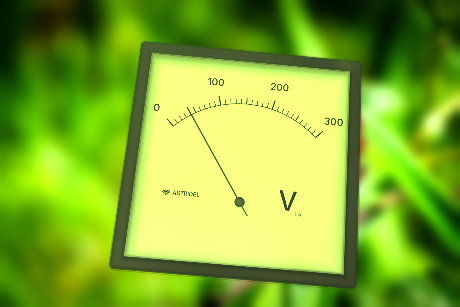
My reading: 40,V
